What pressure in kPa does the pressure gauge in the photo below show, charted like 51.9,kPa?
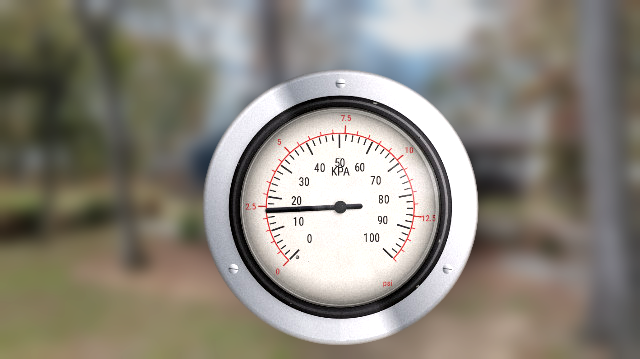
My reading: 16,kPa
